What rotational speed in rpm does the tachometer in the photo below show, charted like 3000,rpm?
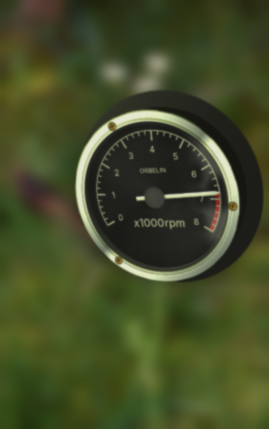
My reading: 6800,rpm
